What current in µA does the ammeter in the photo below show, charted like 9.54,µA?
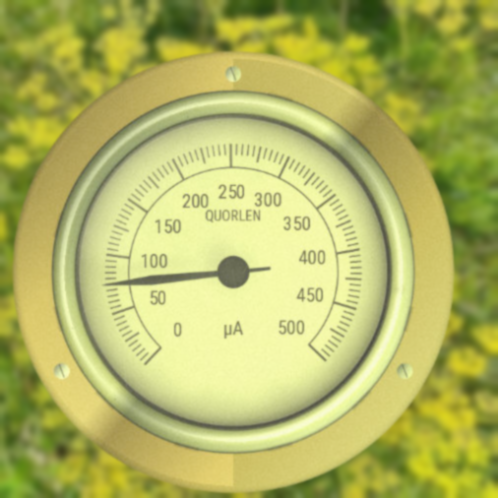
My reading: 75,µA
